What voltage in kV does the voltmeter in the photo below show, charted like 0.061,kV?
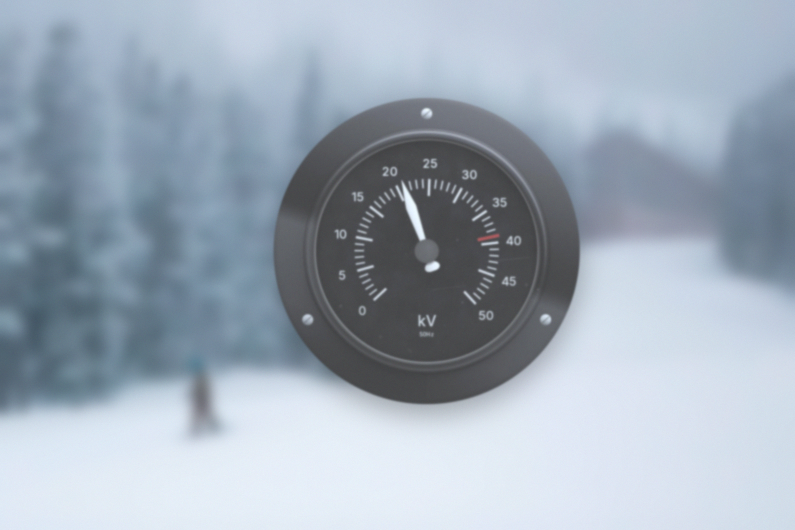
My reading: 21,kV
